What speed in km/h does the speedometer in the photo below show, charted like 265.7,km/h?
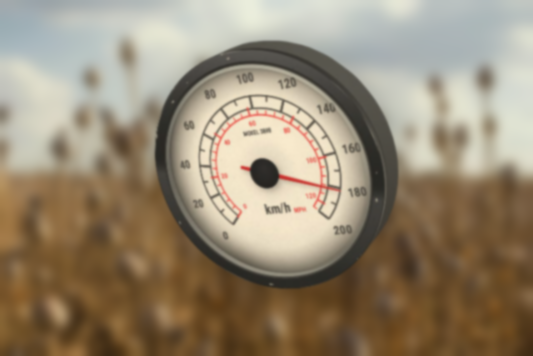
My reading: 180,km/h
